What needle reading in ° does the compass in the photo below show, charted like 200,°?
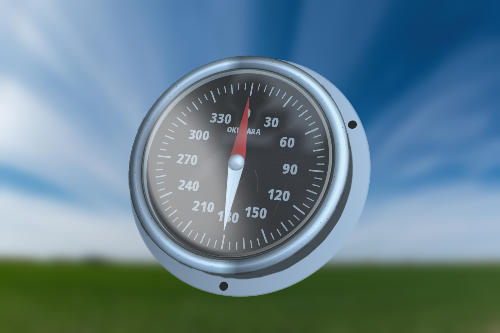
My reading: 0,°
